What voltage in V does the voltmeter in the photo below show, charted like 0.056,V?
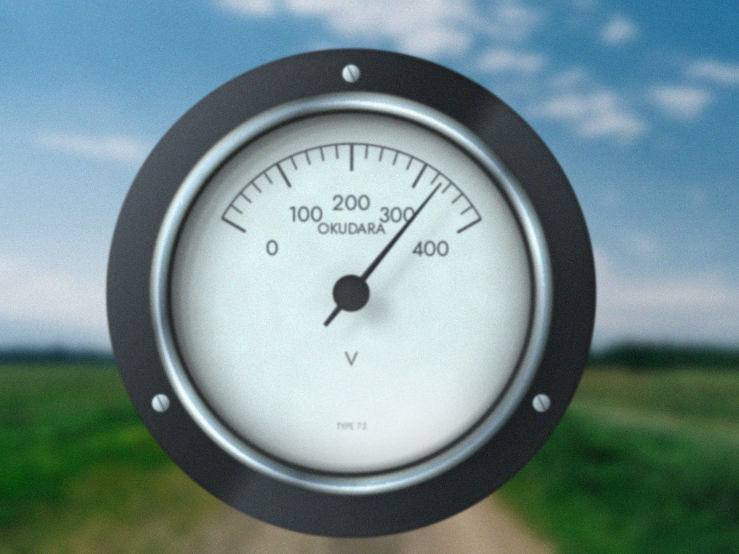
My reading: 330,V
